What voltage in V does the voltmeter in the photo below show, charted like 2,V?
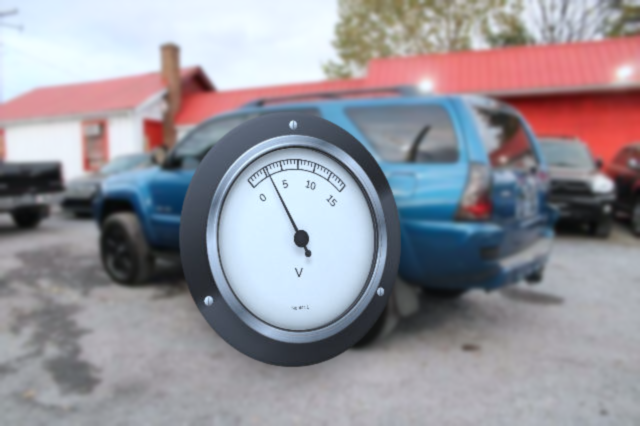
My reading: 2.5,V
